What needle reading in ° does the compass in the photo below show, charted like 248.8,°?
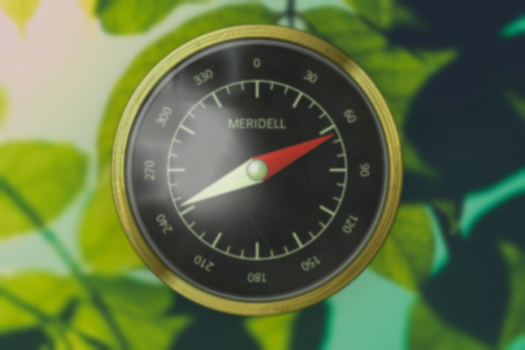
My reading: 65,°
